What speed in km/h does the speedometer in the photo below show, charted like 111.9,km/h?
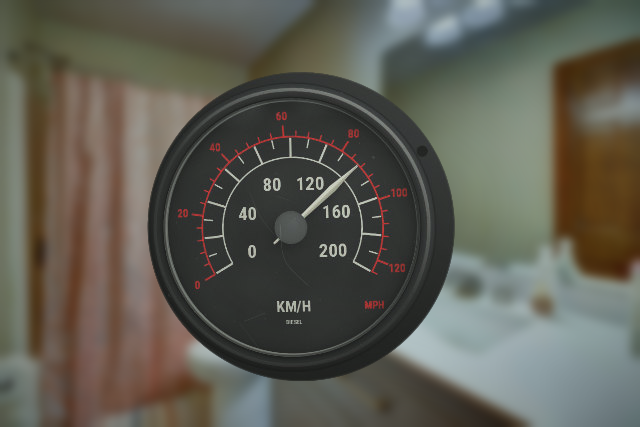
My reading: 140,km/h
